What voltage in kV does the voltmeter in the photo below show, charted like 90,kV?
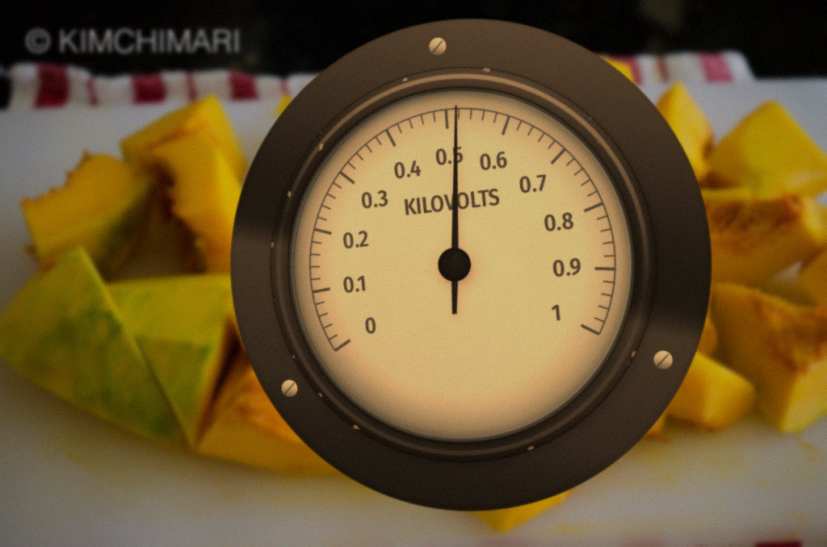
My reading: 0.52,kV
